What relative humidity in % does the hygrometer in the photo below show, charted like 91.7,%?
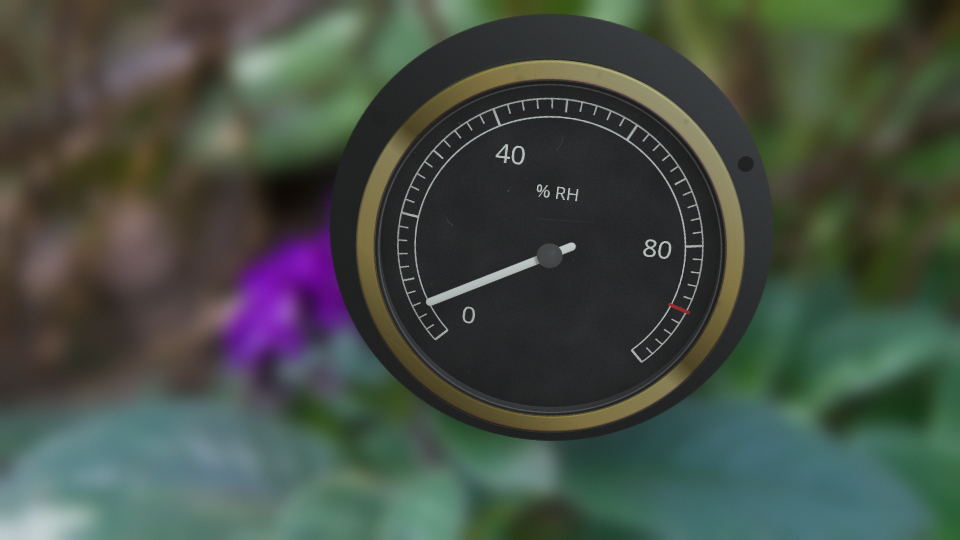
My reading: 6,%
